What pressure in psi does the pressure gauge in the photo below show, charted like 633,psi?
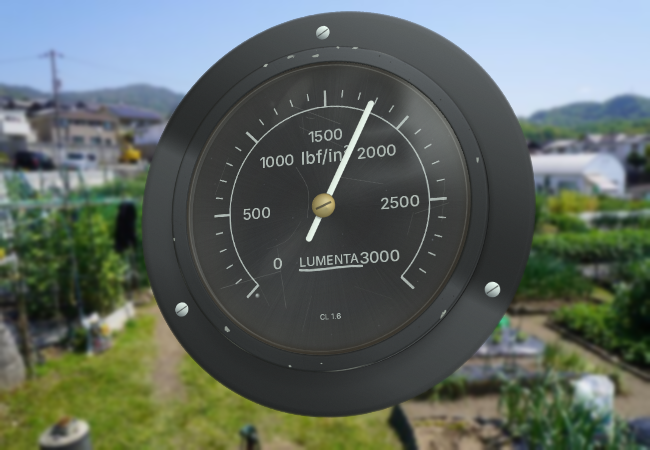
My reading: 1800,psi
